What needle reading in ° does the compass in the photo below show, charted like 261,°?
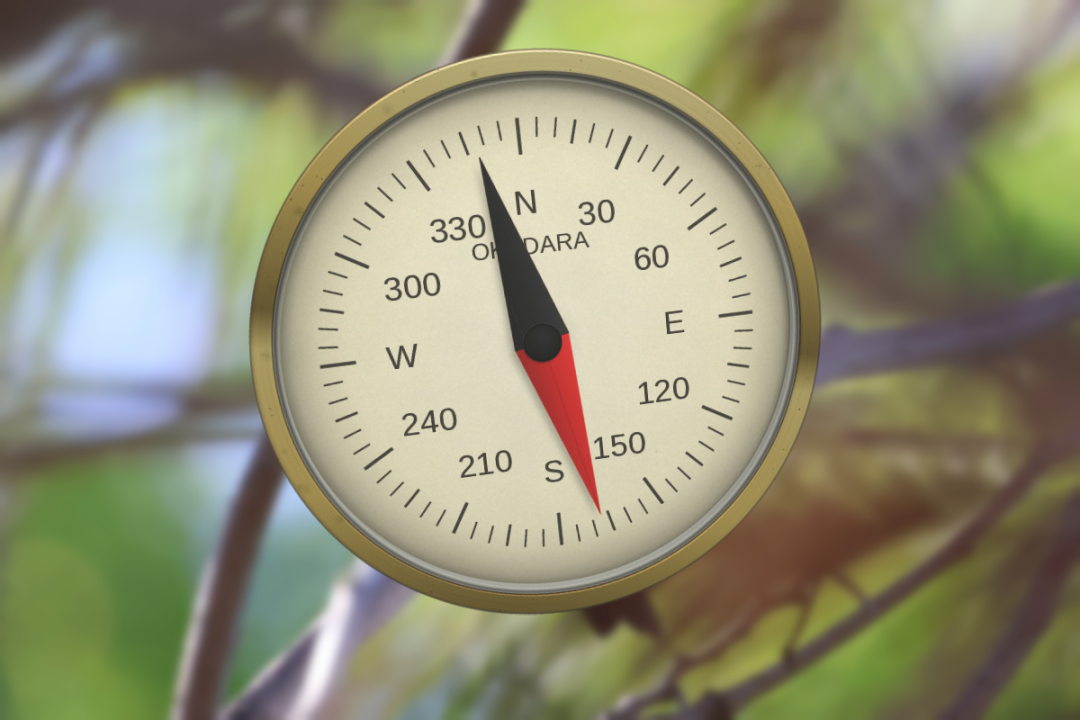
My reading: 167.5,°
